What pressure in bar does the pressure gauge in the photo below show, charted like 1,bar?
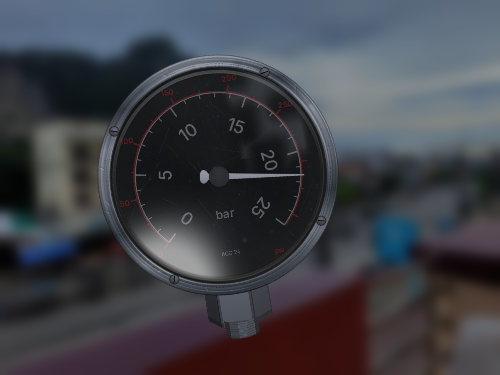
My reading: 21.5,bar
